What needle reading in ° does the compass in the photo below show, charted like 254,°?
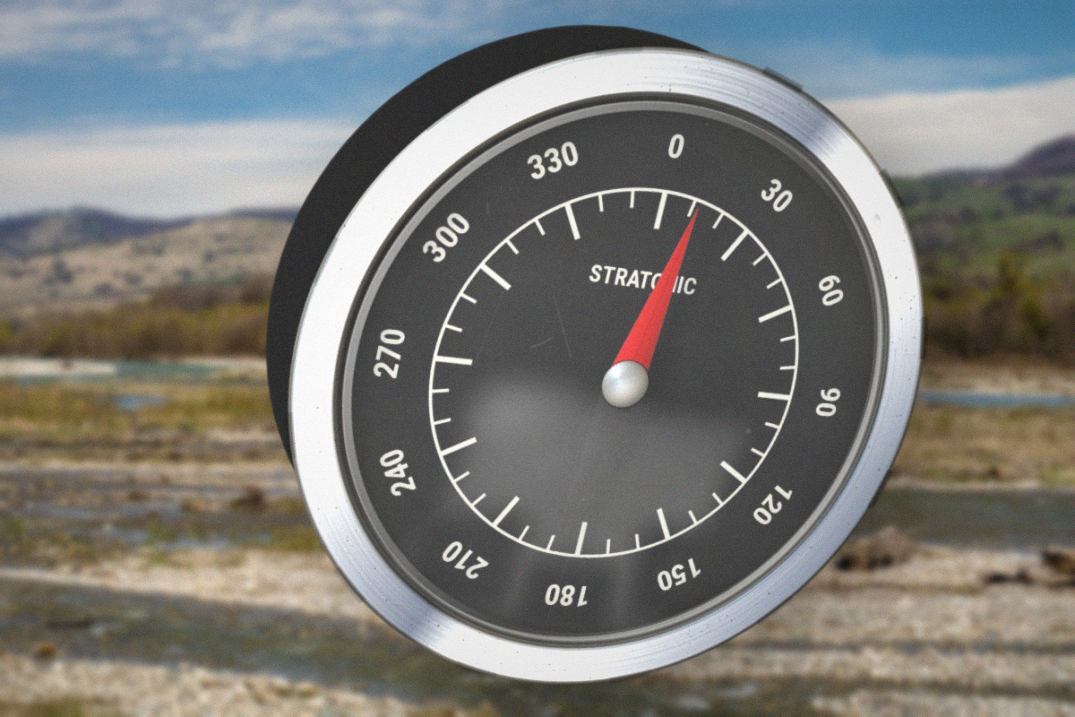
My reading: 10,°
